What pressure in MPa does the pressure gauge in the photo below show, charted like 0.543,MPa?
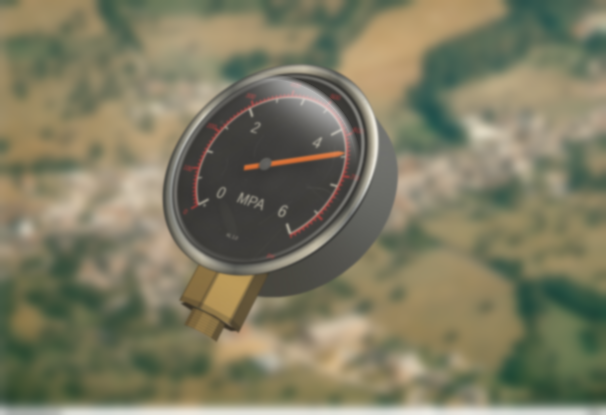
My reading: 4.5,MPa
